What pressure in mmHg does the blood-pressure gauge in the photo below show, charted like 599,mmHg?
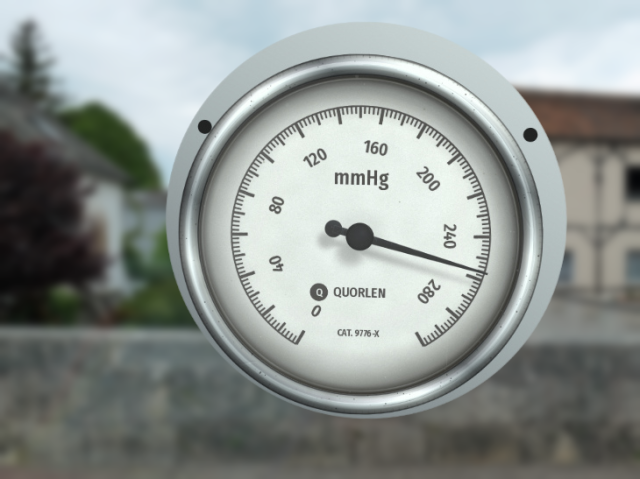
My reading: 256,mmHg
